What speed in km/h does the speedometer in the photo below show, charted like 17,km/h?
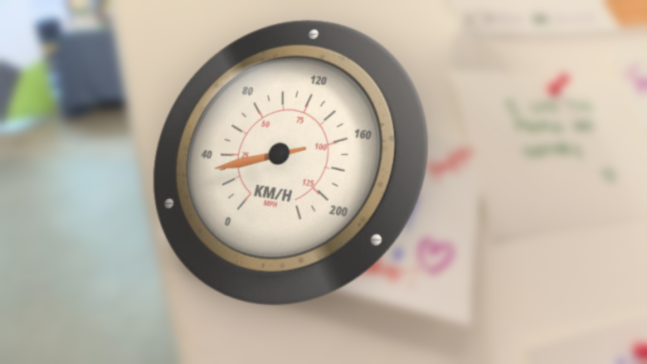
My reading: 30,km/h
